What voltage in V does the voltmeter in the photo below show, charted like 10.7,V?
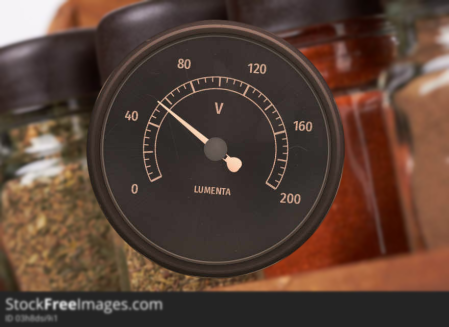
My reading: 55,V
